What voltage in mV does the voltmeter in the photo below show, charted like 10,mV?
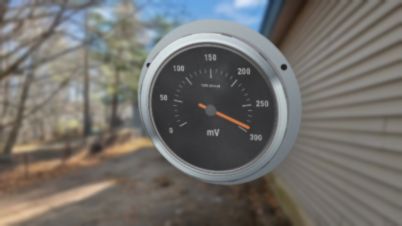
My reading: 290,mV
